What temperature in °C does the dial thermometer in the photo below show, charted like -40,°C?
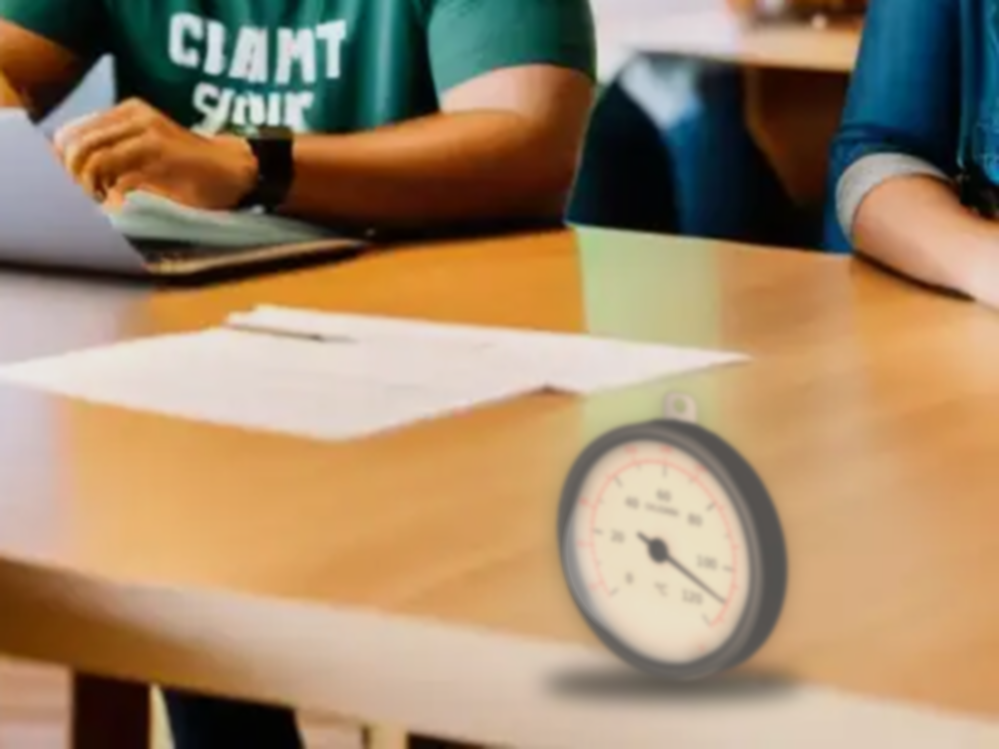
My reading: 110,°C
